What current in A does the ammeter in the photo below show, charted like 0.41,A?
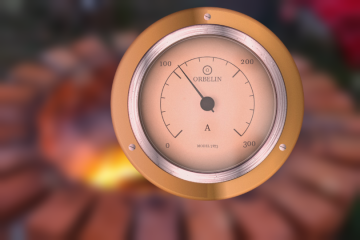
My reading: 110,A
